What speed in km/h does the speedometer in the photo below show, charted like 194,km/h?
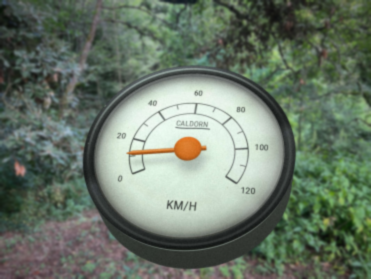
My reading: 10,km/h
